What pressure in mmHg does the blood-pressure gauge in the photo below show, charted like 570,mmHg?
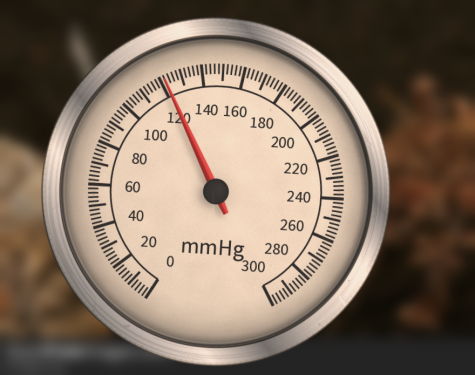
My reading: 122,mmHg
